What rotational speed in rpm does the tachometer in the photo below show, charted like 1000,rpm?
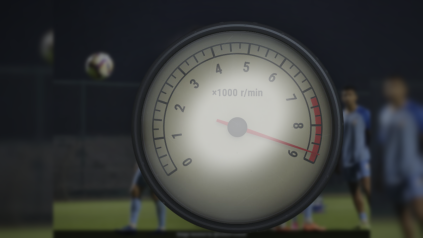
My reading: 8750,rpm
